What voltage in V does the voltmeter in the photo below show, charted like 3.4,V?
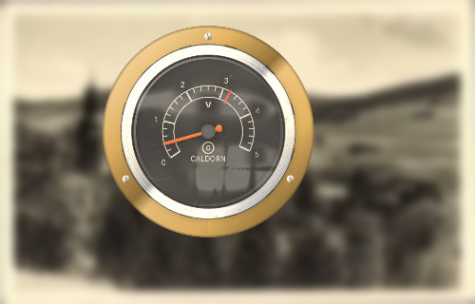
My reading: 0.4,V
